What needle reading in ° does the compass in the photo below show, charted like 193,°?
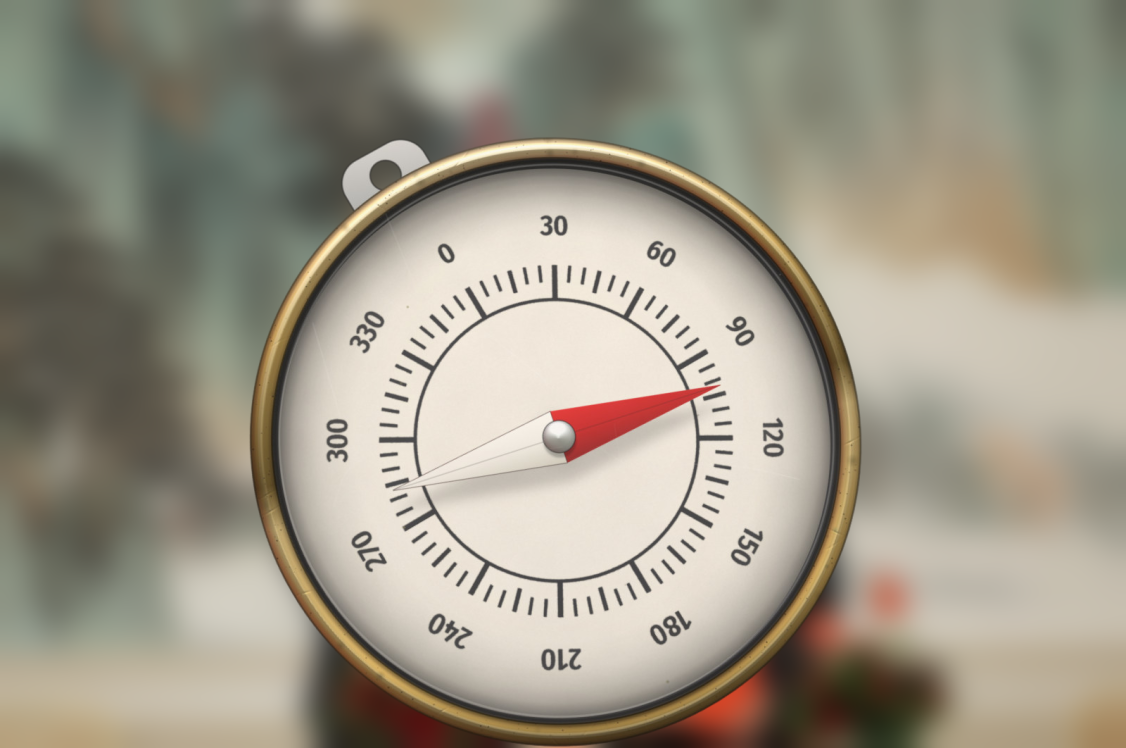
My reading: 102.5,°
